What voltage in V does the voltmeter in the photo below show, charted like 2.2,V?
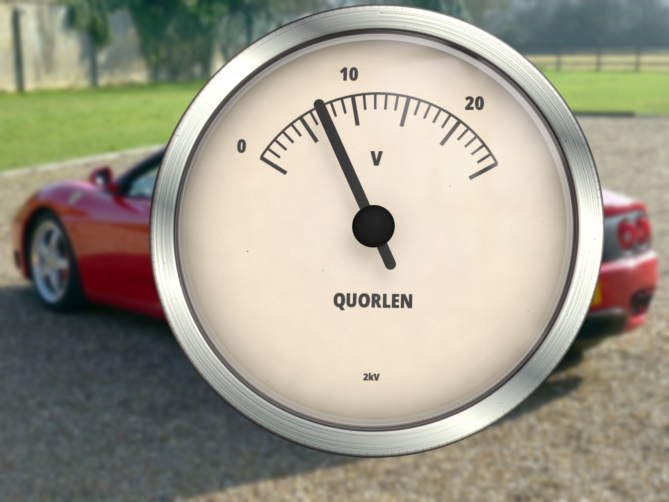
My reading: 7,V
